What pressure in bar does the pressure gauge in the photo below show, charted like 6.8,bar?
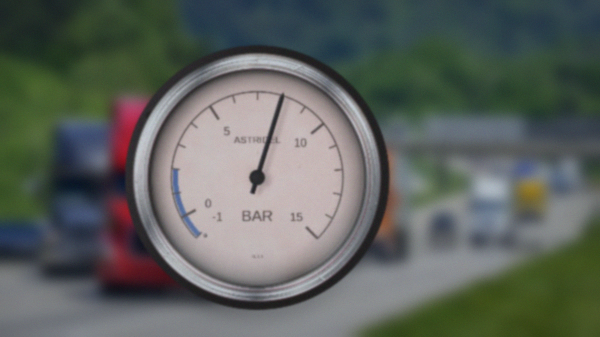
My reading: 8,bar
